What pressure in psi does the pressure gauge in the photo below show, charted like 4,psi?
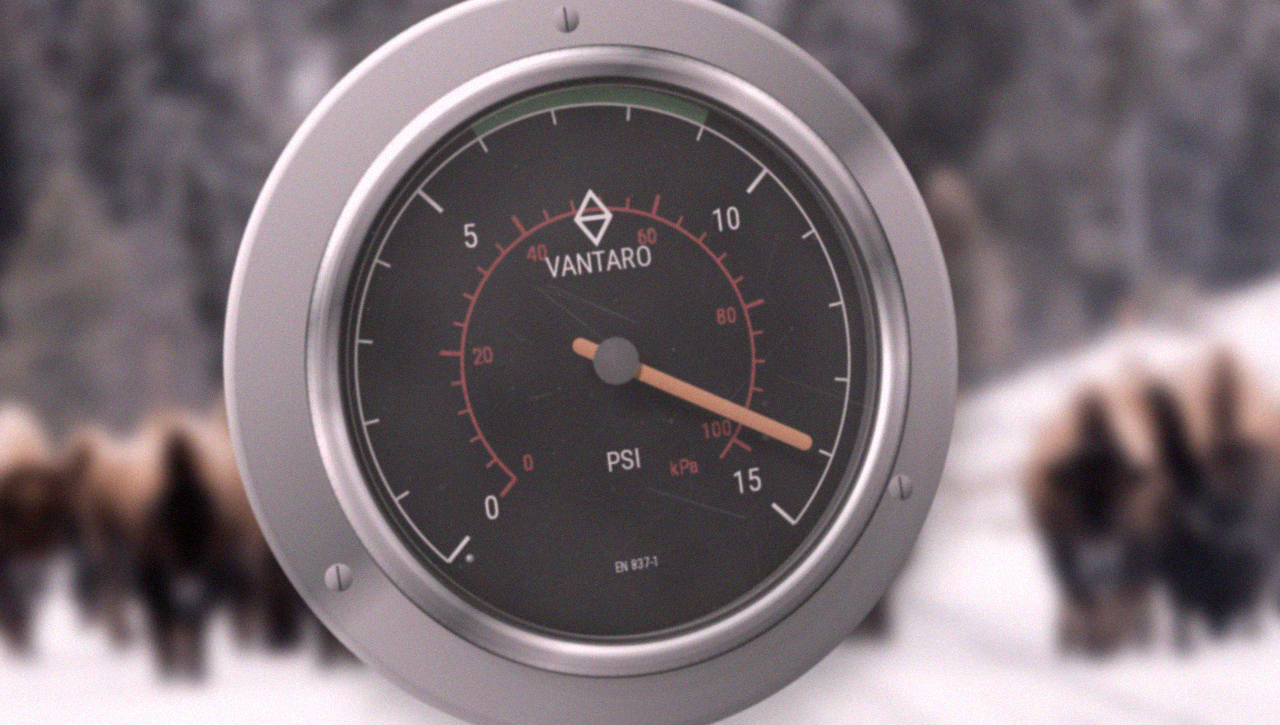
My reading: 14,psi
